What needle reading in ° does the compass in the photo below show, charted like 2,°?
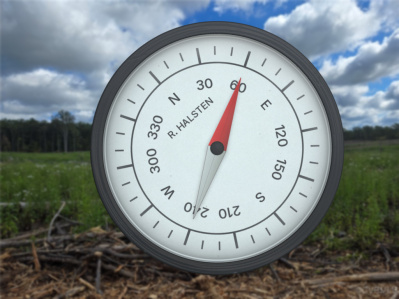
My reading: 60,°
